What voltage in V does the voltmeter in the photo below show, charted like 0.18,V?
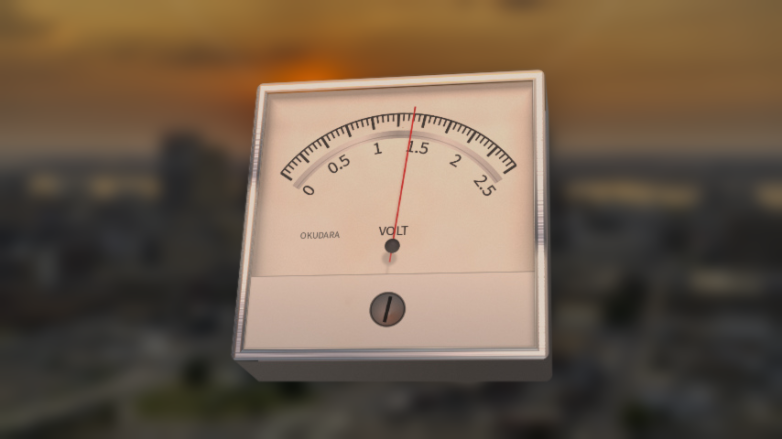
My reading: 1.4,V
